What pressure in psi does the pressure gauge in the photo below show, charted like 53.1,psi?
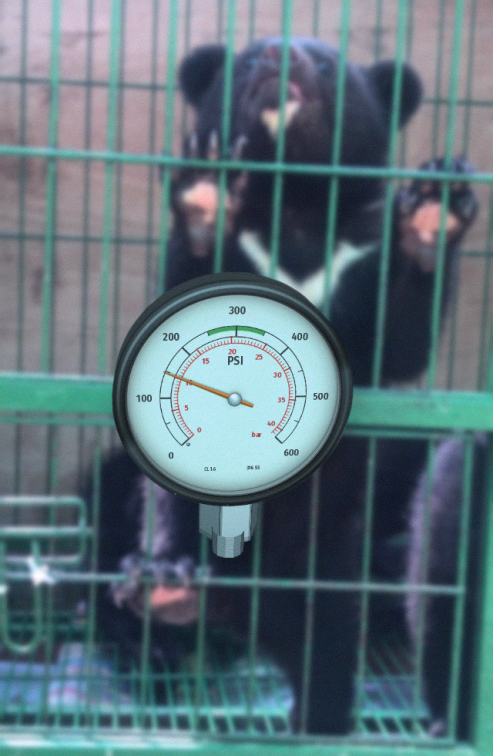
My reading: 150,psi
